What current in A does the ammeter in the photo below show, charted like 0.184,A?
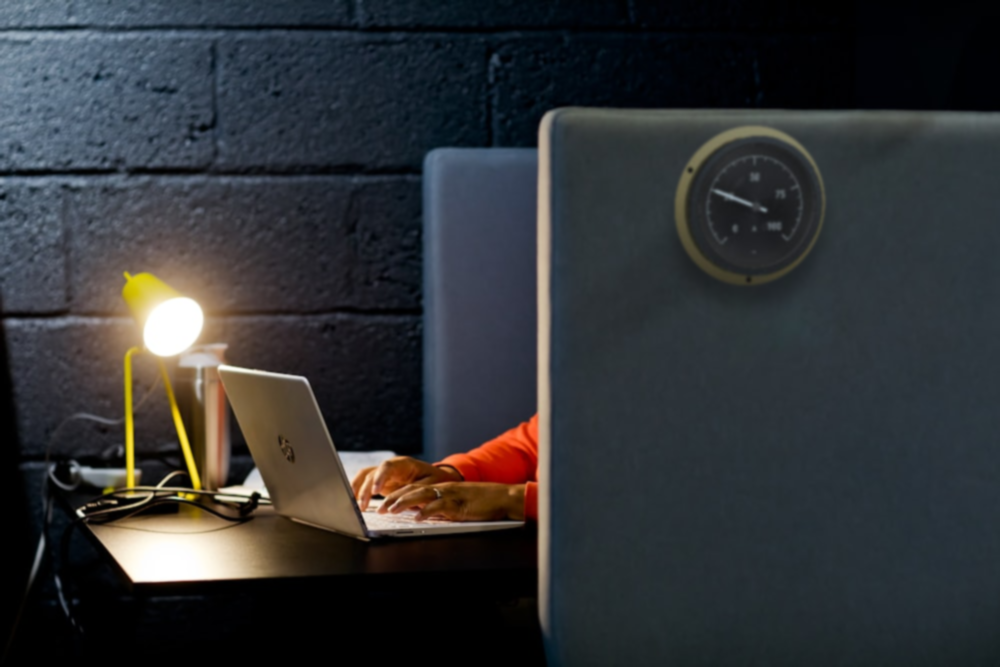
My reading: 25,A
